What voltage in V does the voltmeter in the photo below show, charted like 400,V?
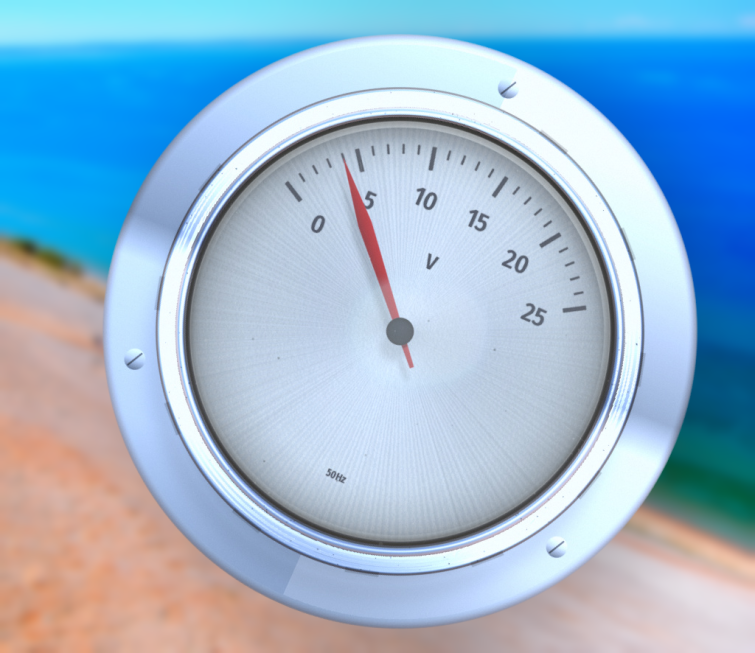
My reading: 4,V
